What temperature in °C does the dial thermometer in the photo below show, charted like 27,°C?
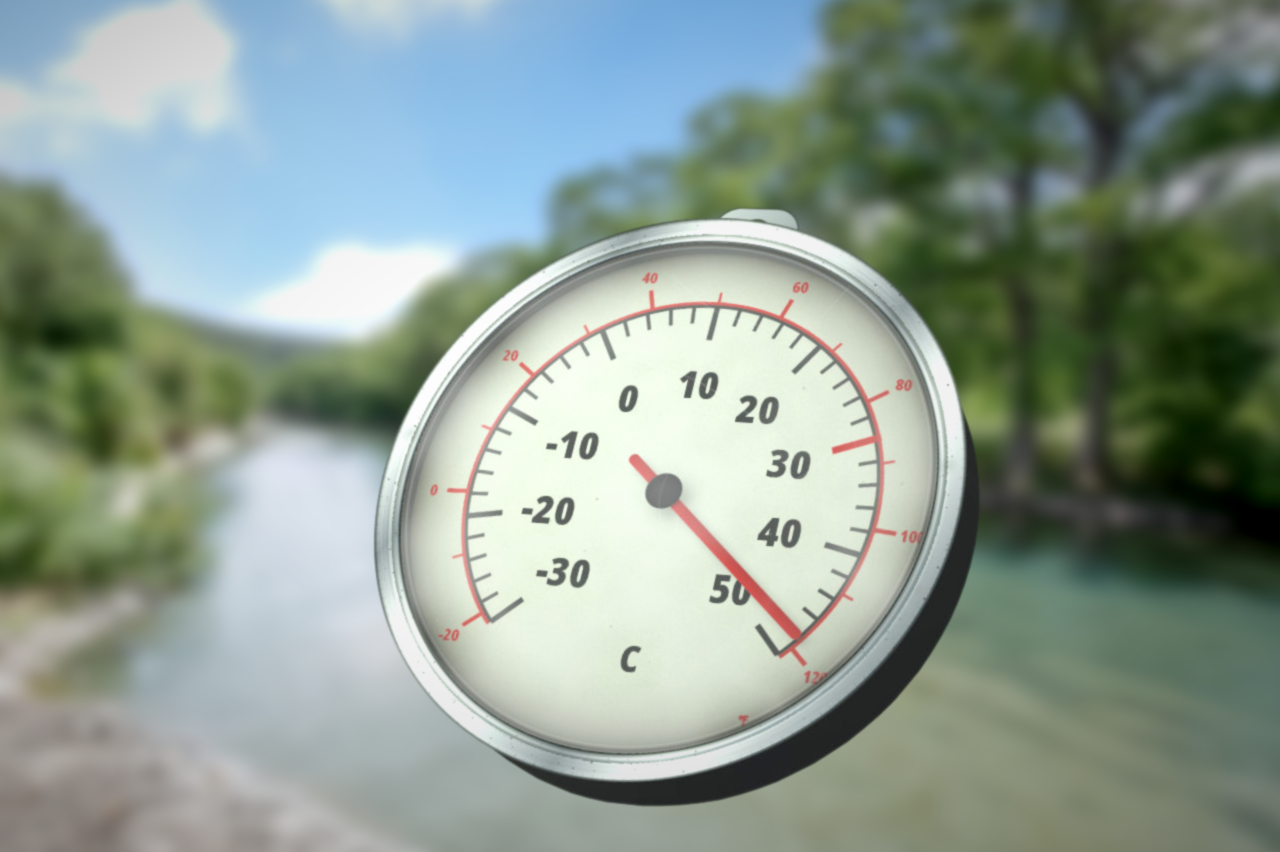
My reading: 48,°C
